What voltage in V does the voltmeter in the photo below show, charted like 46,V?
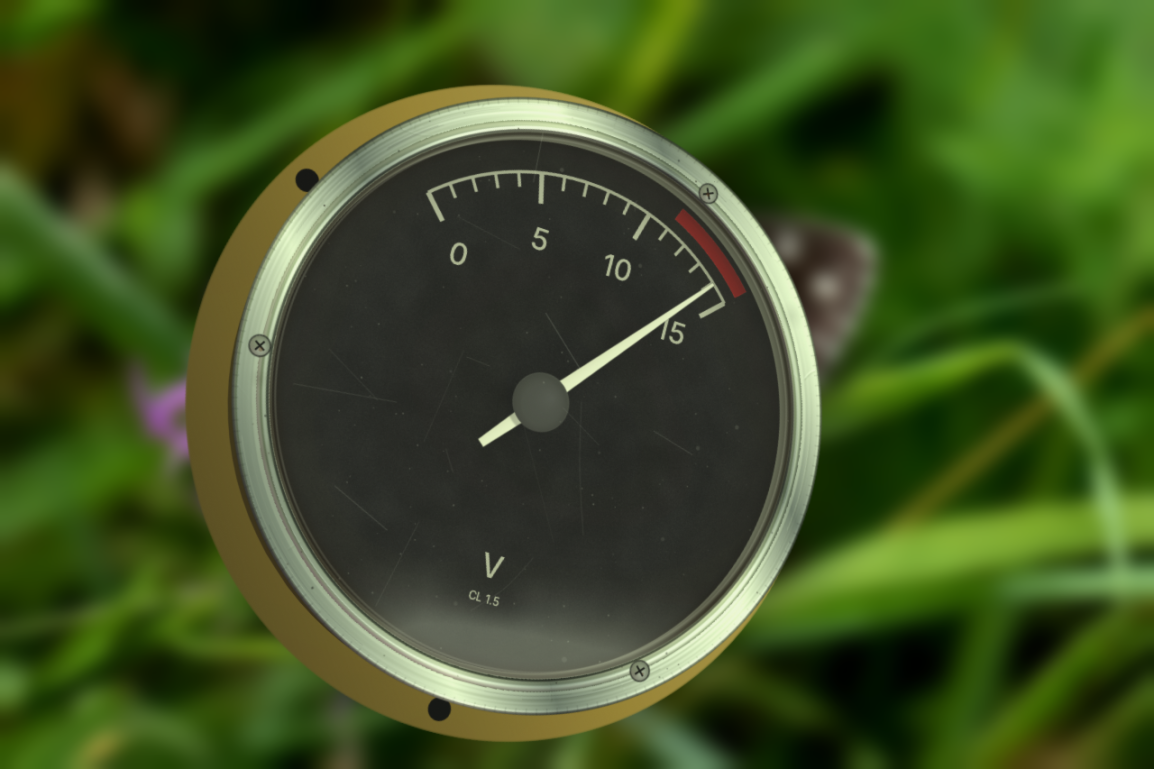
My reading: 14,V
